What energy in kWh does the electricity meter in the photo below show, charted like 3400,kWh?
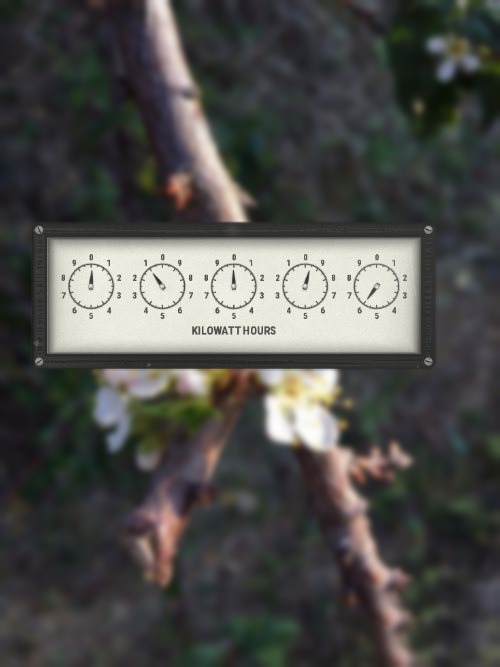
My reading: 996,kWh
